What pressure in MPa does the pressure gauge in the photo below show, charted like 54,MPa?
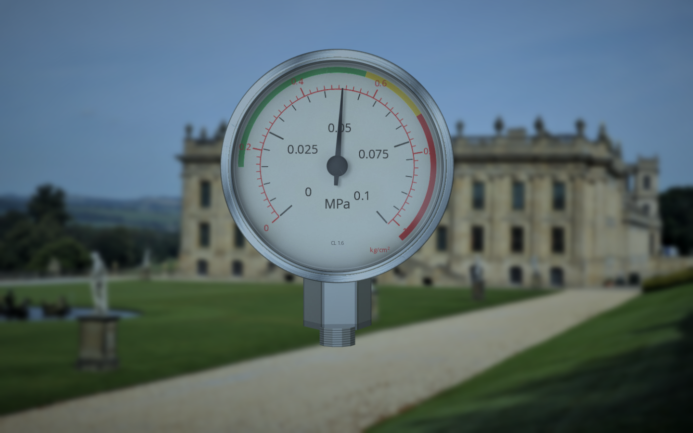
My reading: 0.05,MPa
